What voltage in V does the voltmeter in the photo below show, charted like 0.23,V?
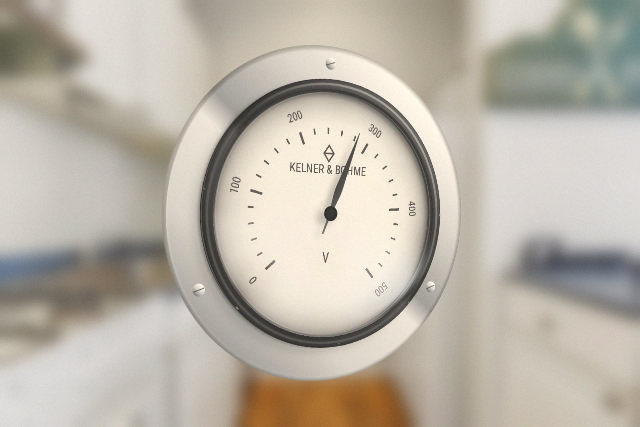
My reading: 280,V
